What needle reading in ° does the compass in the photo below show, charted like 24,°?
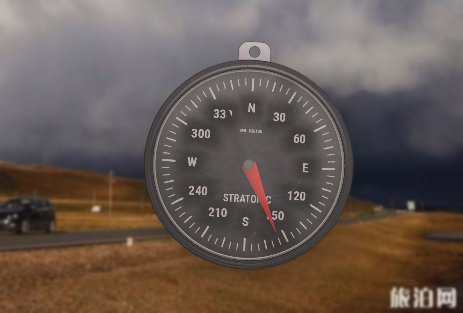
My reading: 155,°
